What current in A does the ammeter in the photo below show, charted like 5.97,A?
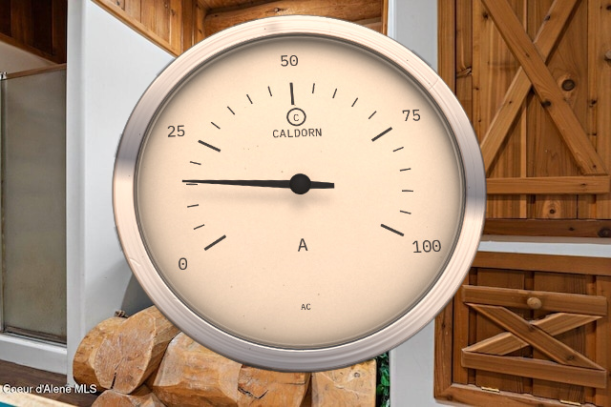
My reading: 15,A
